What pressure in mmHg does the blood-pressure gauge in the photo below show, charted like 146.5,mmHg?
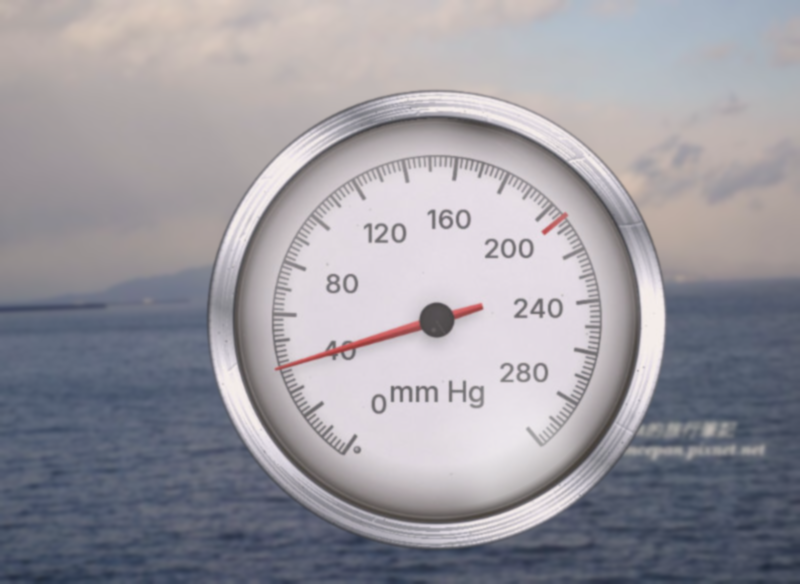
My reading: 40,mmHg
